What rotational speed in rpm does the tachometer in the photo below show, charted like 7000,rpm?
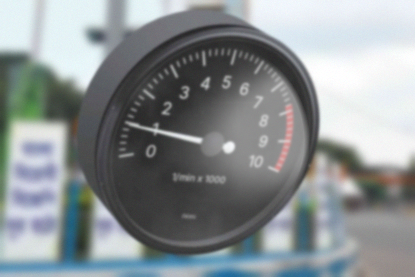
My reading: 1000,rpm
